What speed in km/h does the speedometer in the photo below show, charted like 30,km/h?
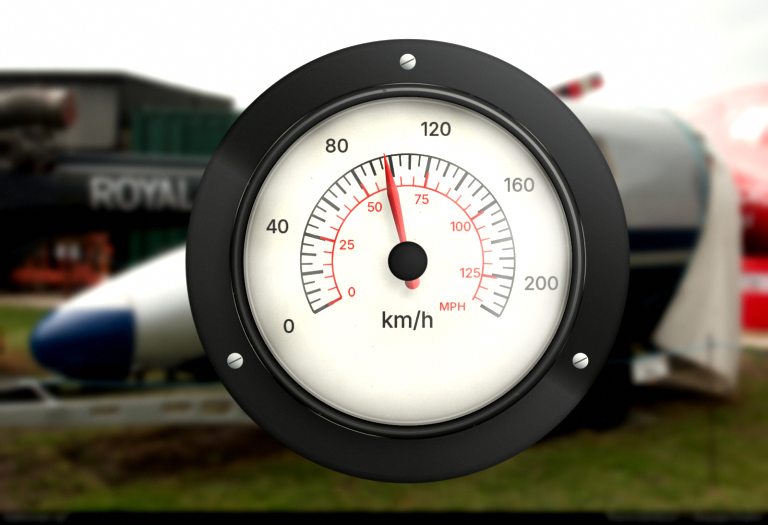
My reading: 97.5,km/h
